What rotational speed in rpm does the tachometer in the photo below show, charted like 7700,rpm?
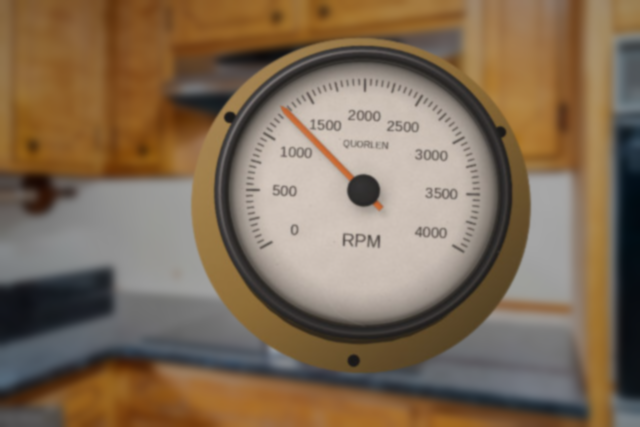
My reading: 1250,rpm
